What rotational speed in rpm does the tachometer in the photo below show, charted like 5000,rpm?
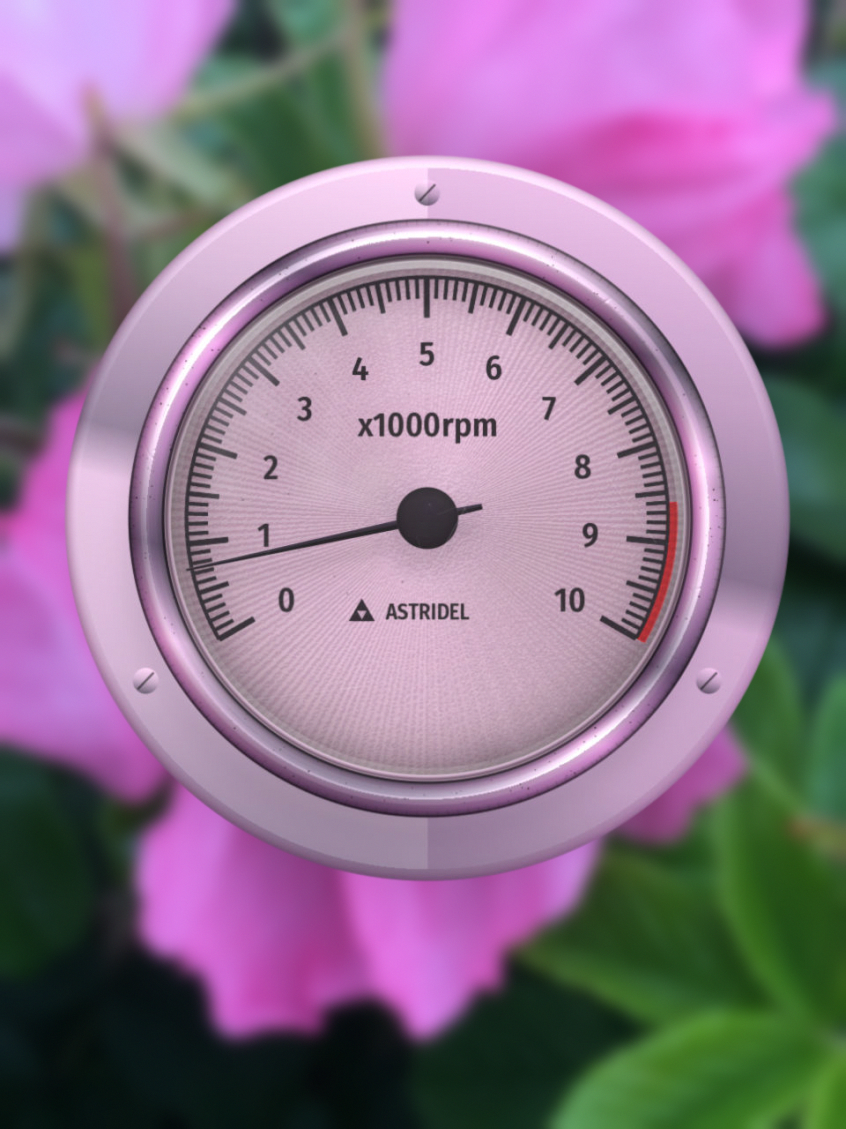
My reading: 750,rpm
